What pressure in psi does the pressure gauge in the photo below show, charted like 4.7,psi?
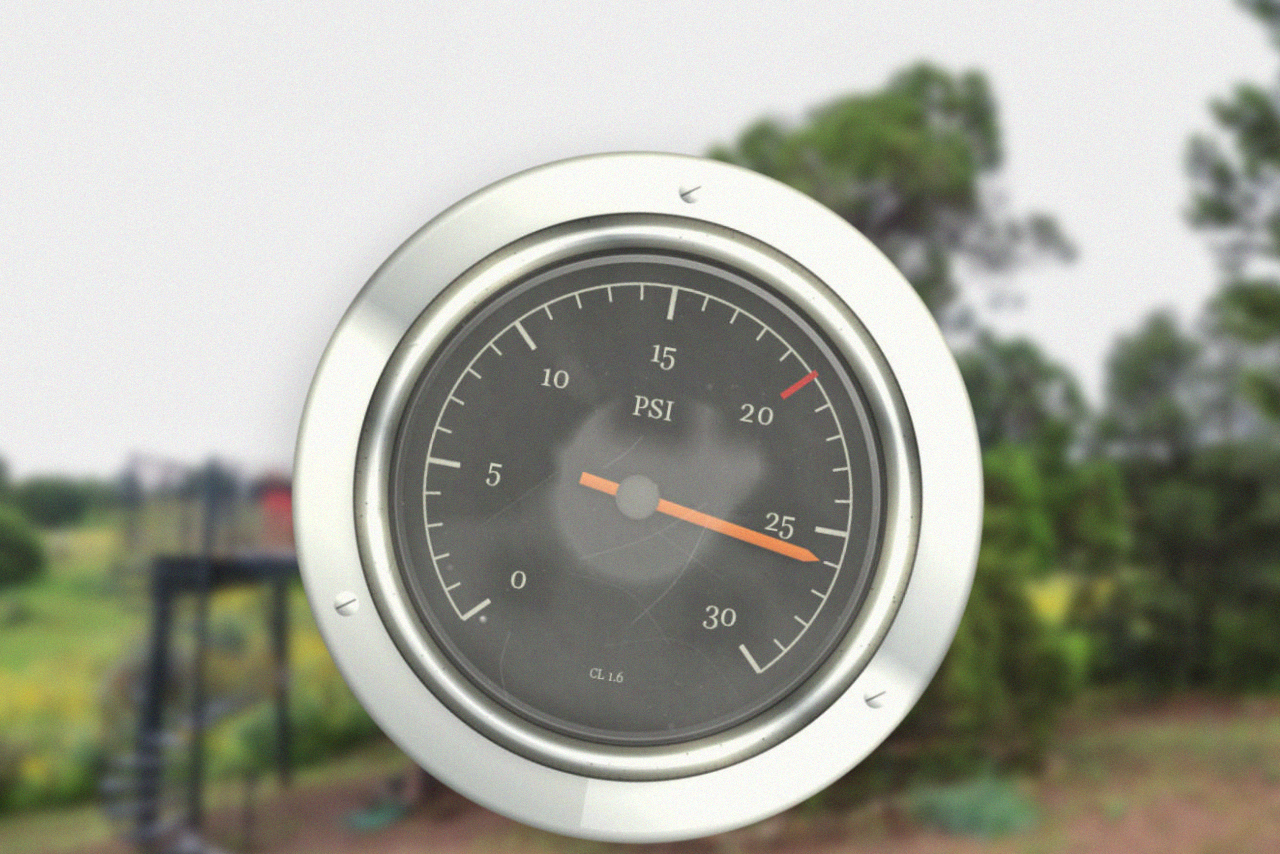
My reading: 26,psi
